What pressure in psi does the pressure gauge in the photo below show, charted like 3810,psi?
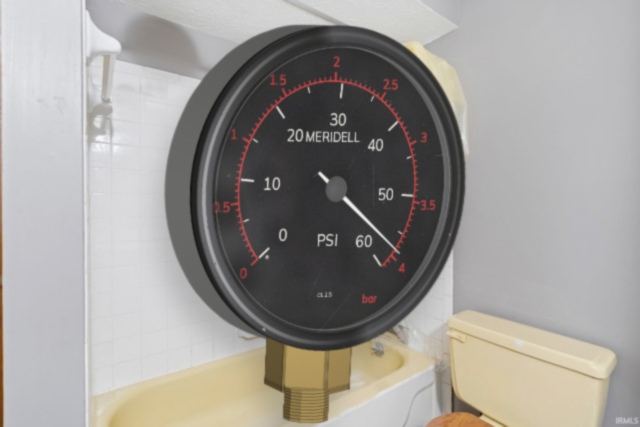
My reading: 57.5,psi
